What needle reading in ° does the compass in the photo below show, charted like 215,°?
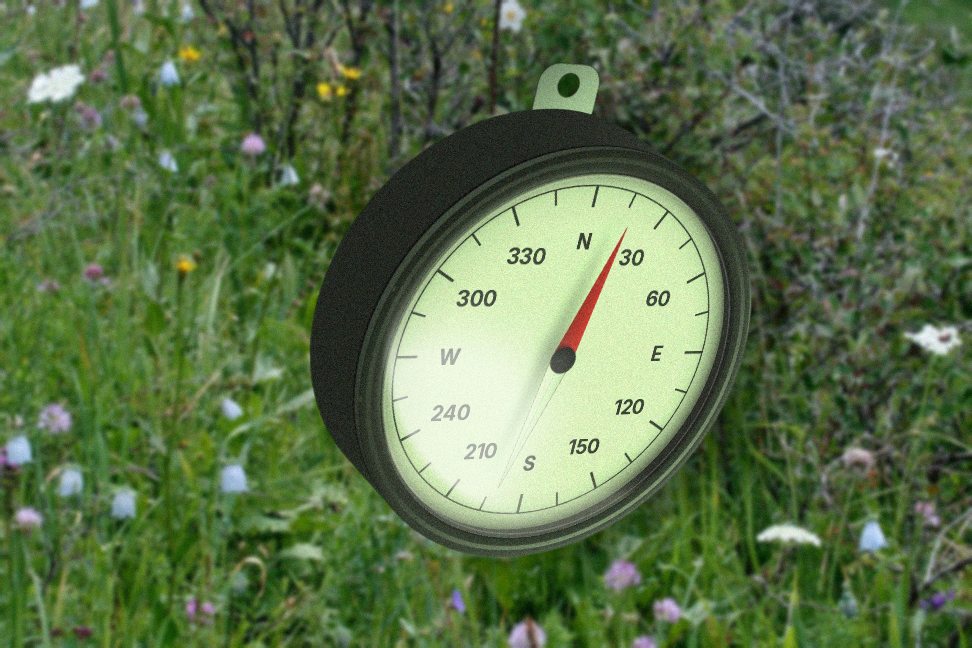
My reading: 15,°
